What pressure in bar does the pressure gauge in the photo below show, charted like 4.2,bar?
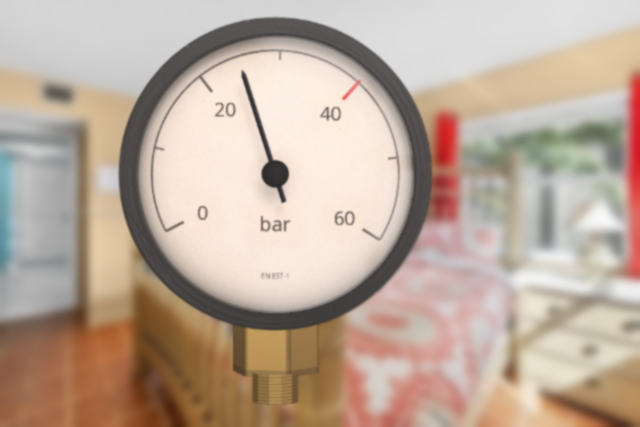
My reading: 25,bar
